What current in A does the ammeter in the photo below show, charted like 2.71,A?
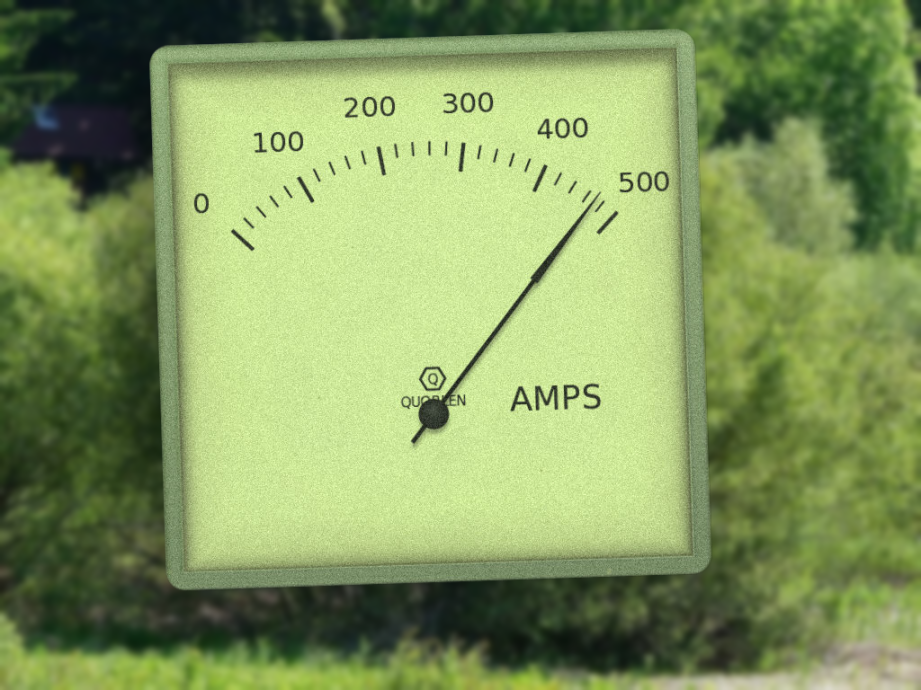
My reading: 470,A
